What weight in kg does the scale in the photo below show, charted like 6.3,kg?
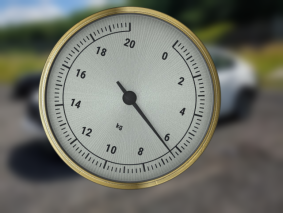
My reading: 6.4,kg
